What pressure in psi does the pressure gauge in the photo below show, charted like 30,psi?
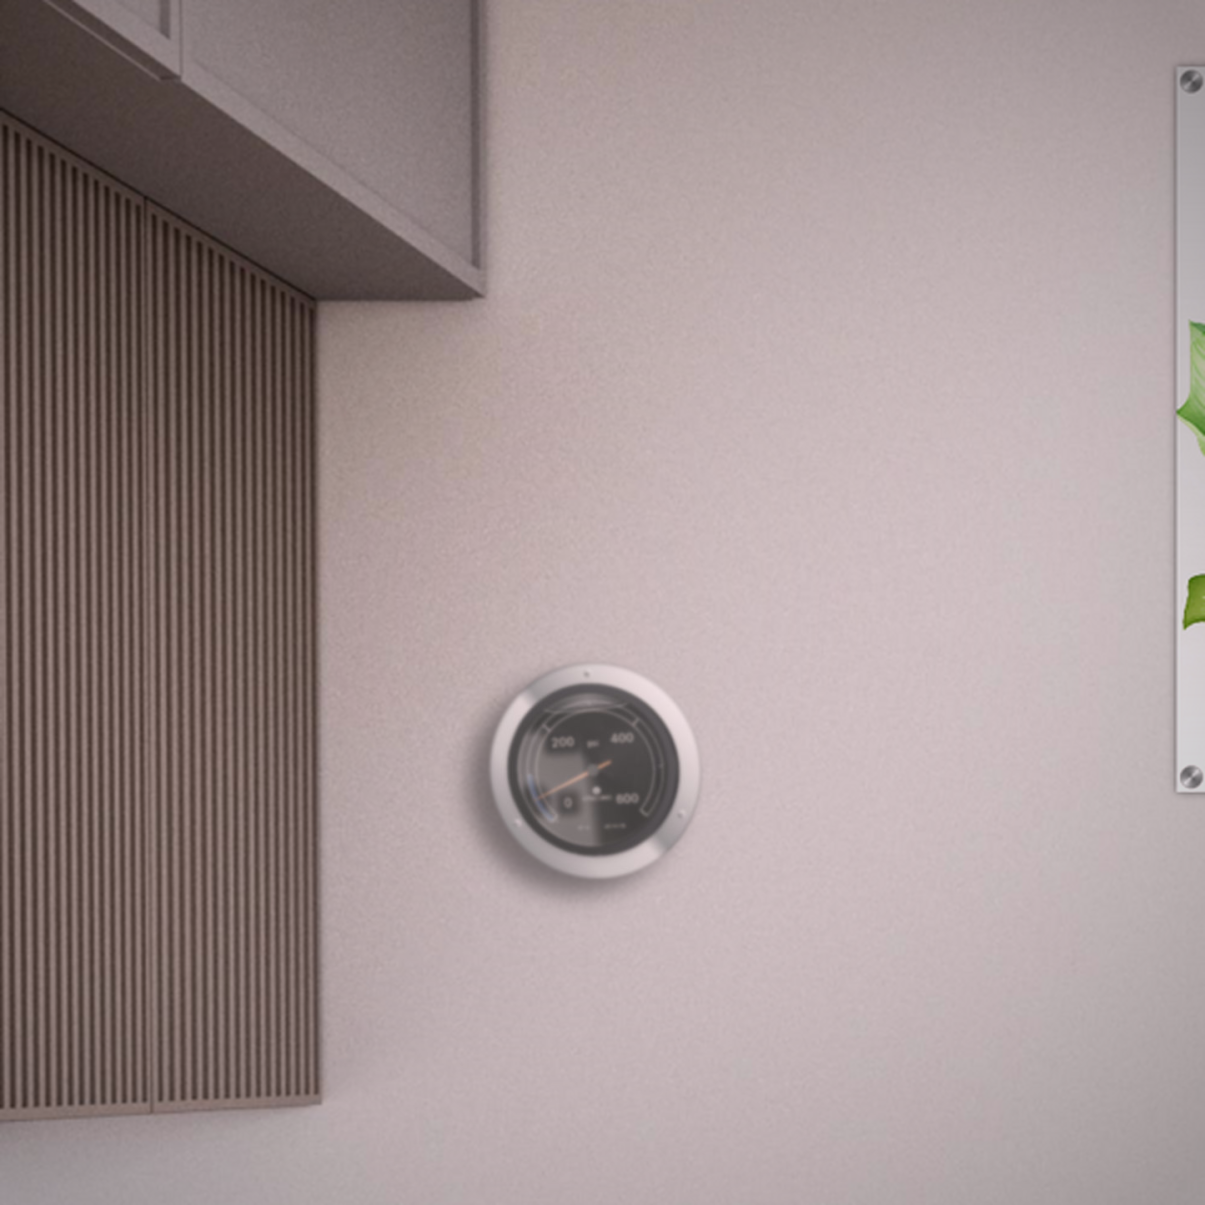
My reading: 50,psi
